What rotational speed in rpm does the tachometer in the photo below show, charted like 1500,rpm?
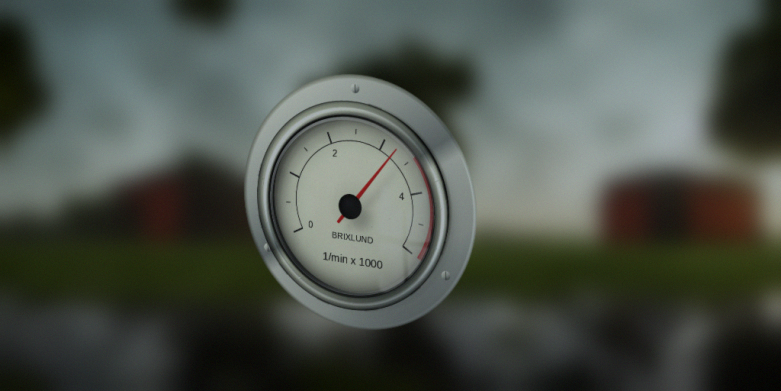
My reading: 3250,rpm
